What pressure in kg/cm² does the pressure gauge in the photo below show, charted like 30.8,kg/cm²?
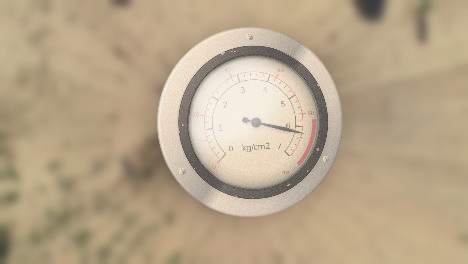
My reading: 6.2,kg/cm²
